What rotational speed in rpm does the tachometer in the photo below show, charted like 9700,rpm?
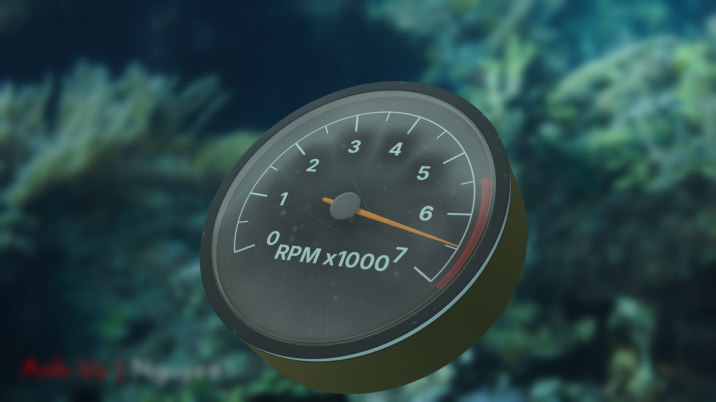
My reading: 6500,rpm
